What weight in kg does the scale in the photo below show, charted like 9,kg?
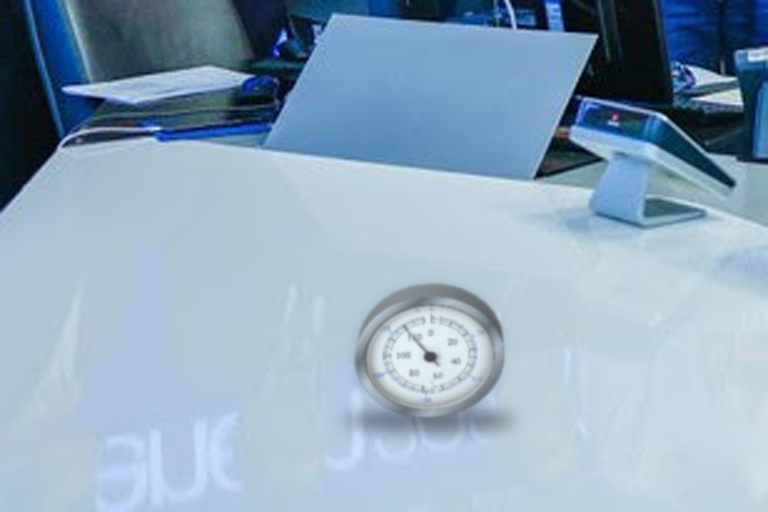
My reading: 120,kg
